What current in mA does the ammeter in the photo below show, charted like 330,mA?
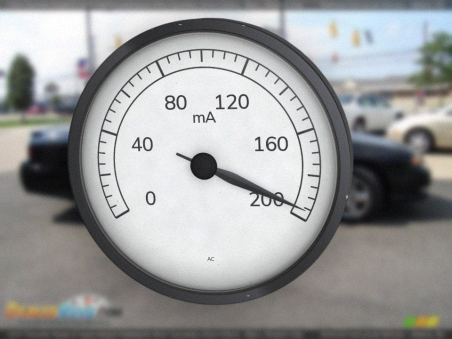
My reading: 195,mA
